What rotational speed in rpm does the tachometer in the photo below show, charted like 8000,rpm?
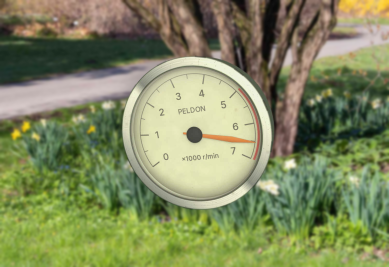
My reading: 6500,rpm
